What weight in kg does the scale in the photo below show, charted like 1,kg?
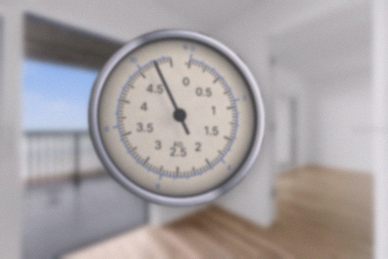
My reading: 4.75,kg
